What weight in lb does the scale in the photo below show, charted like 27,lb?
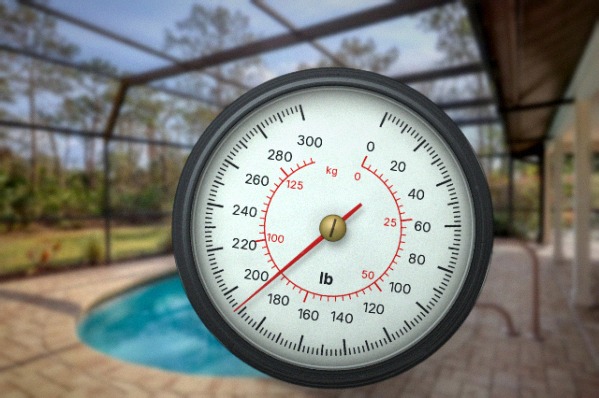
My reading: 192,lb
